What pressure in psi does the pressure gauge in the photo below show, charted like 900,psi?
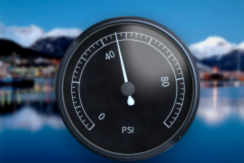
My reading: 46,psi
